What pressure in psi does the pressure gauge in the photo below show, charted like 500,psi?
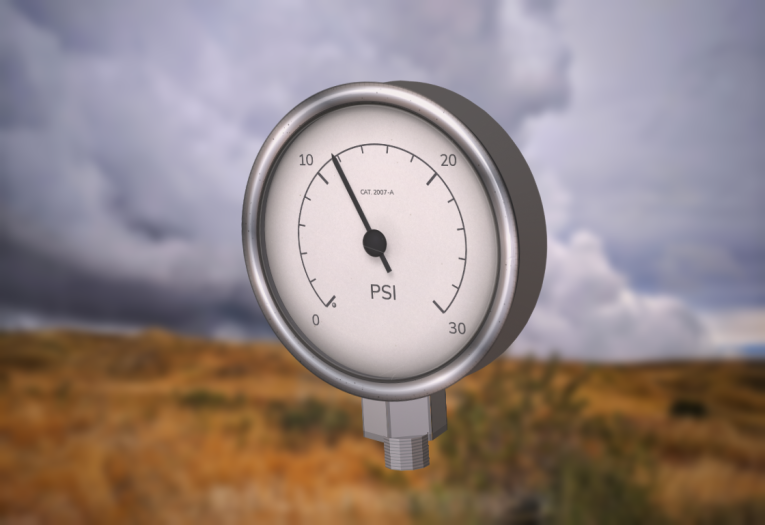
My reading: 12,psi
